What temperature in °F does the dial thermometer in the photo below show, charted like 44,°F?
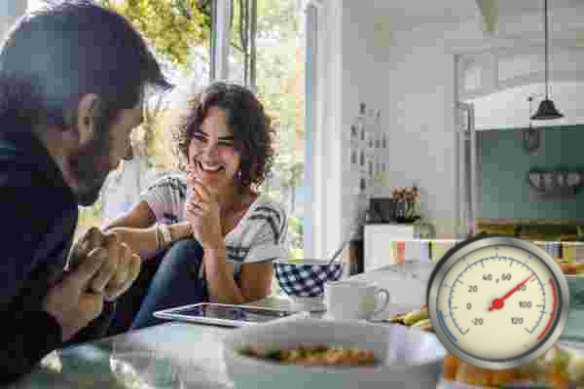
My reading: 76,°F
